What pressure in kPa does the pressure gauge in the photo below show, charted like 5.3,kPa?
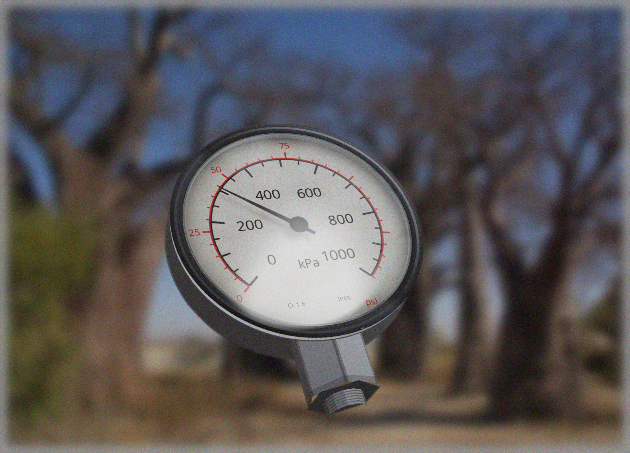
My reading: 300,kPa
